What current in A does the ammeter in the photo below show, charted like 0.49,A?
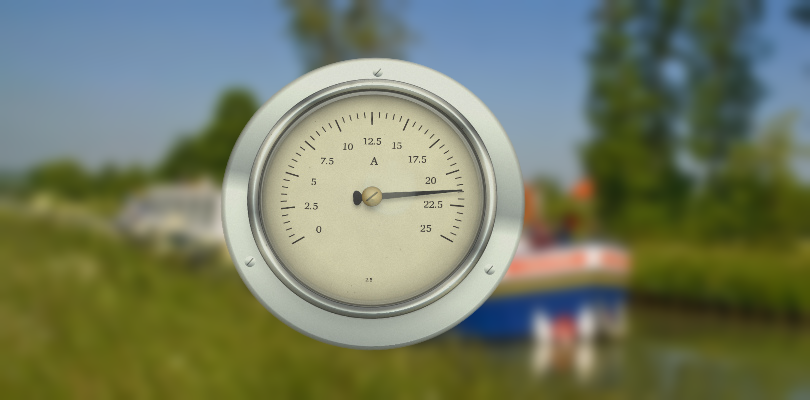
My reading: 21.5,A
